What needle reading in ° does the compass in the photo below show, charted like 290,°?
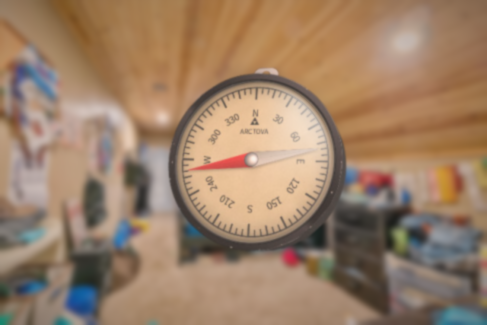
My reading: 260,°
